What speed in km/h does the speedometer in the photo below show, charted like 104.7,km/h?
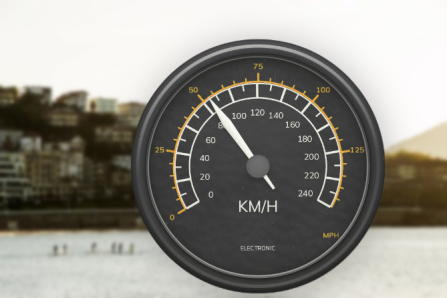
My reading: 85,km/h
